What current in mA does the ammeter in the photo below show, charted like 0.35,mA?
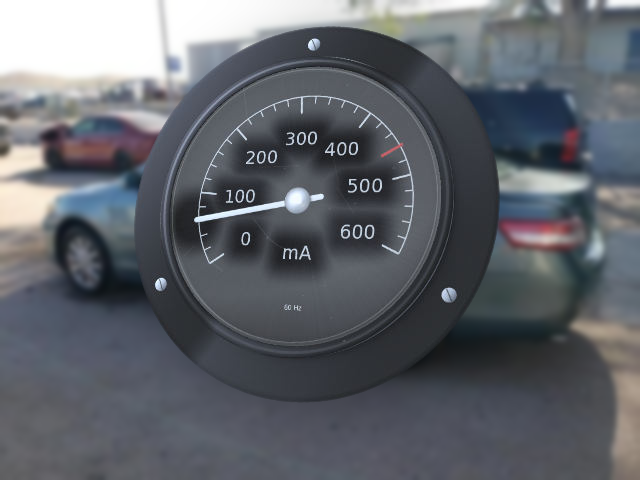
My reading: 60,mA
